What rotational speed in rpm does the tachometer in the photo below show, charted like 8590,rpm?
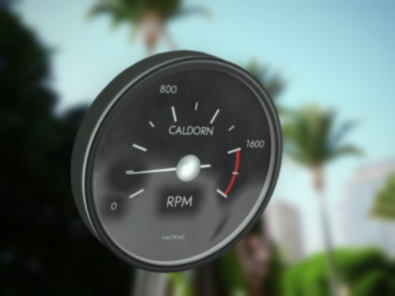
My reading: 200,rpm
